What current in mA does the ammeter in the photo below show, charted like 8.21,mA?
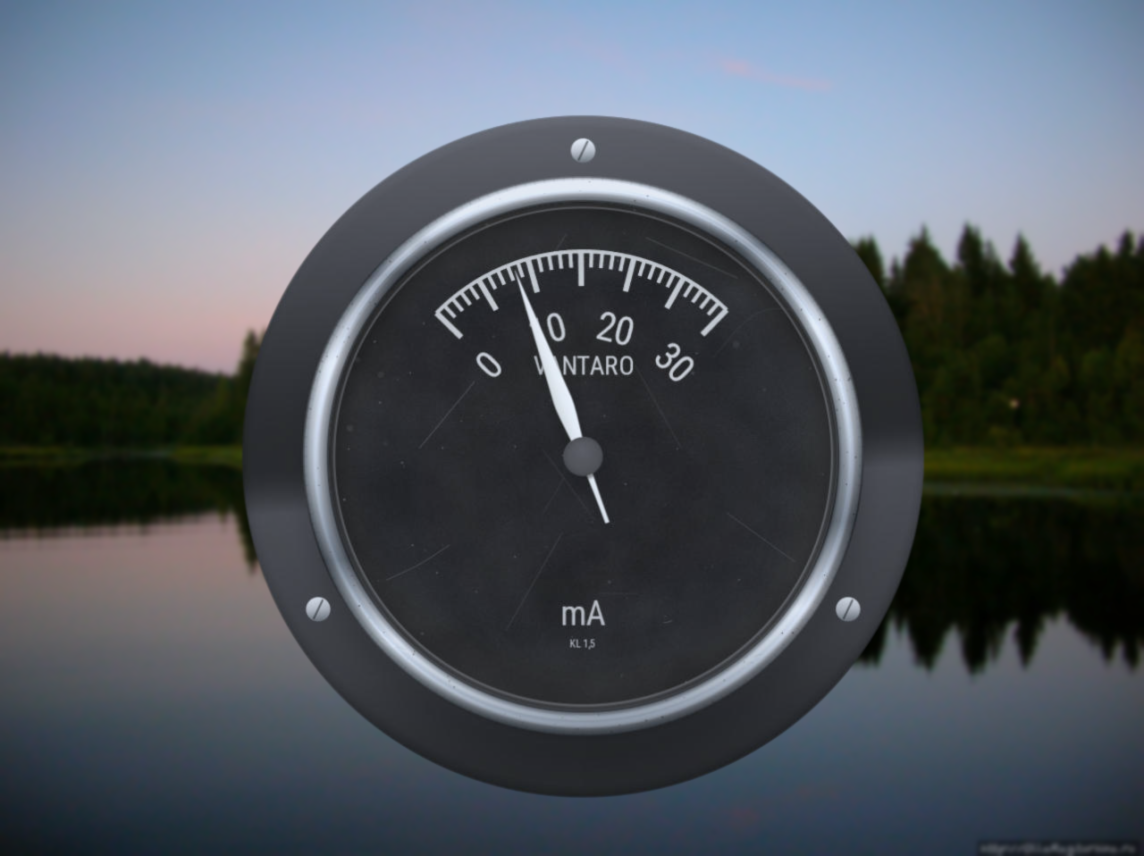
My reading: 8.5,mA
